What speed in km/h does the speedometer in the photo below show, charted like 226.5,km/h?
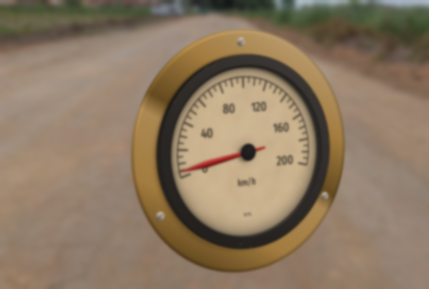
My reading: 5,km/h
